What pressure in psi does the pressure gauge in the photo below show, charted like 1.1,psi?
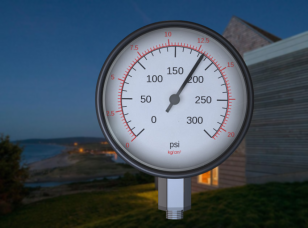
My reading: 185,psi
